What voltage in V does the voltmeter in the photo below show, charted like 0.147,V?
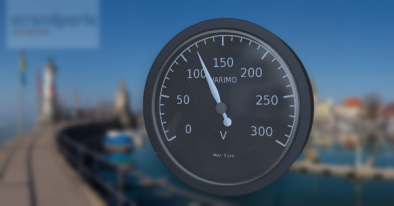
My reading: 120,V
